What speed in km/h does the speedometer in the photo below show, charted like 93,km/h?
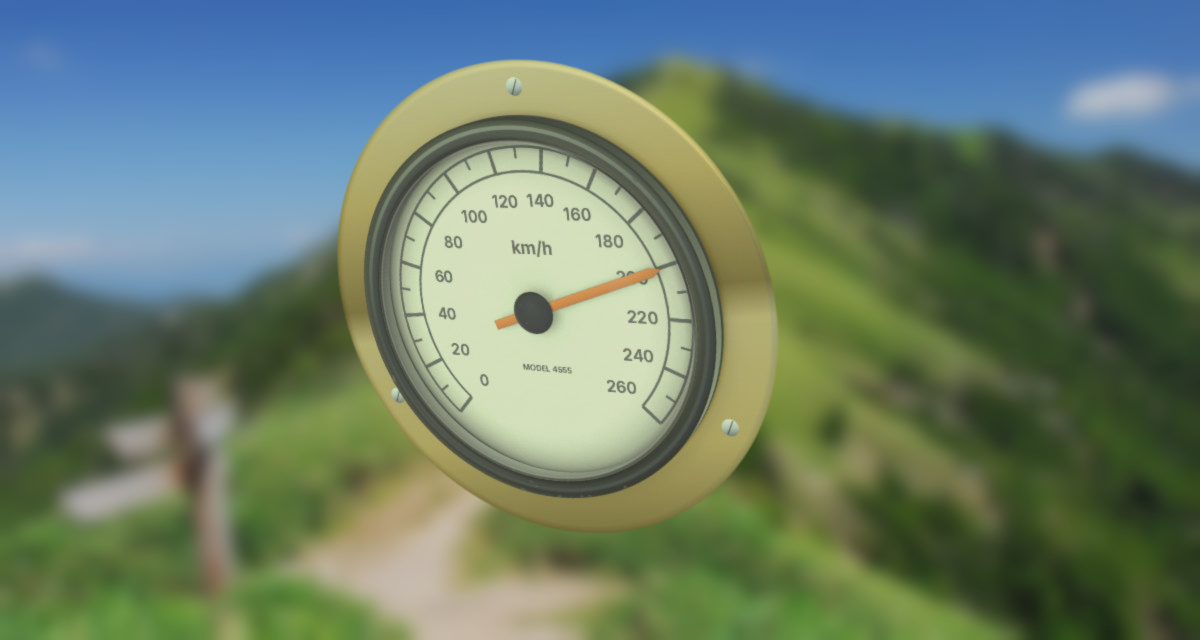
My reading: 200,km/h
